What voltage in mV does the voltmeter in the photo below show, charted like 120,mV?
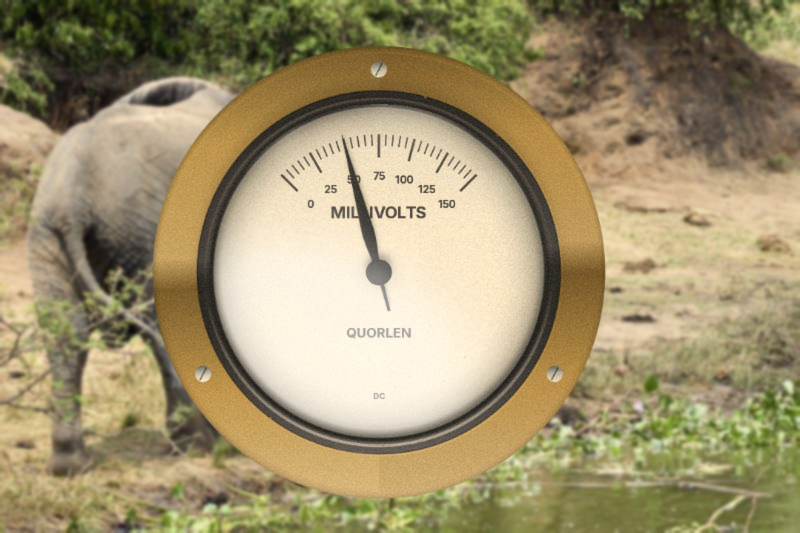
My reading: 50,mV
